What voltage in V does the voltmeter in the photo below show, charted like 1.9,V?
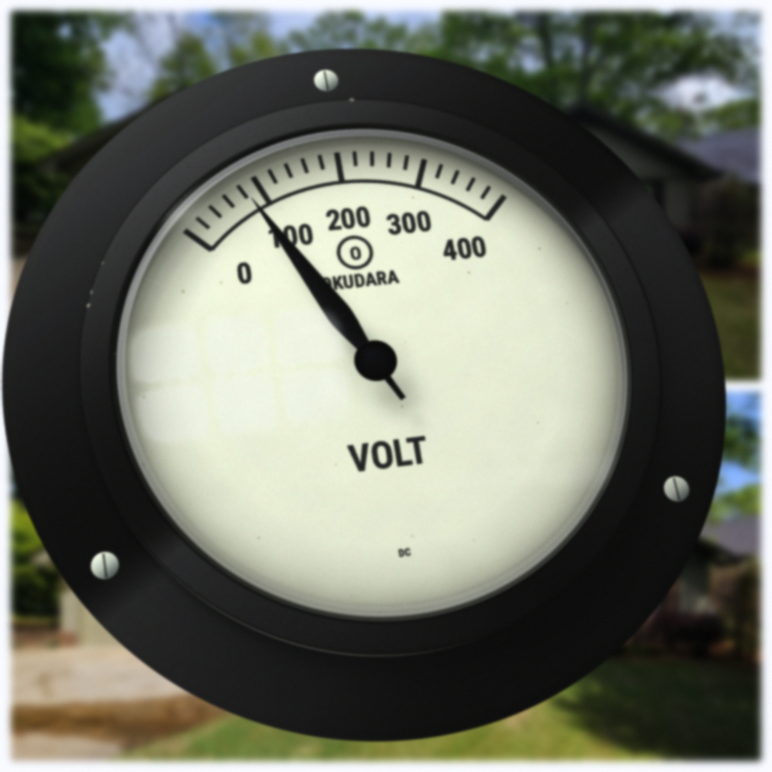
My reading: 80,V
